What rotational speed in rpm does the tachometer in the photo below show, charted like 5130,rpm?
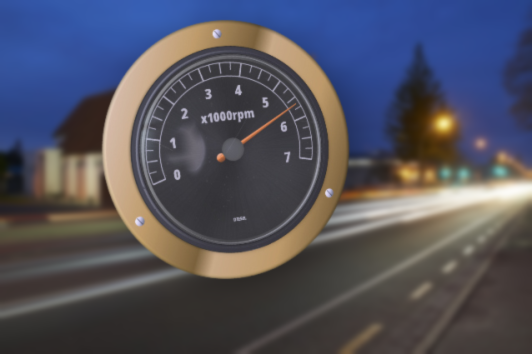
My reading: 5625,rpm
